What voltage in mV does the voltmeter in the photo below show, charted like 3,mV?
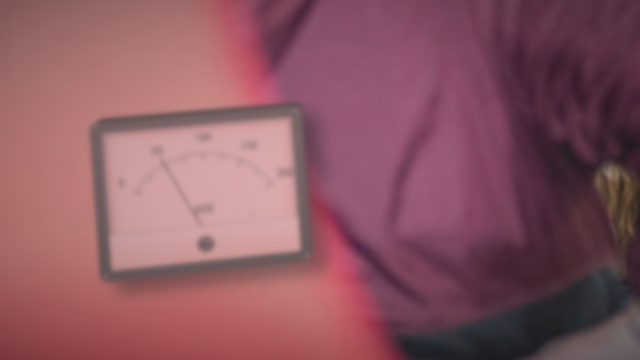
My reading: 50,mV
